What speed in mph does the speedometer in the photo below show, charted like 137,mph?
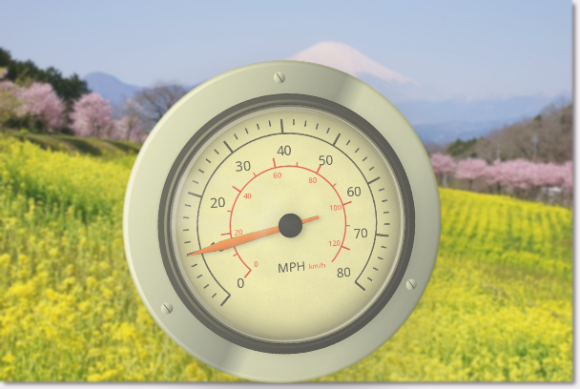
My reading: 10,mph
